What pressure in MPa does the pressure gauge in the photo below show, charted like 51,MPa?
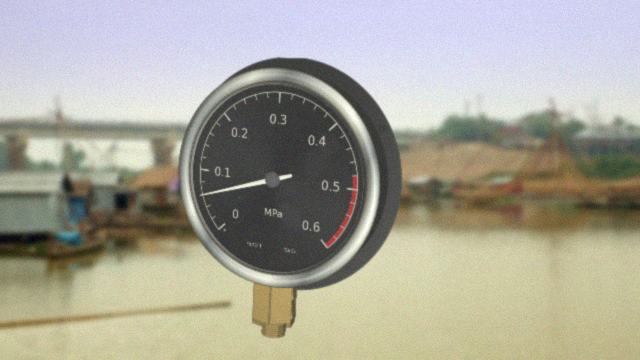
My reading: 0.06,MPa
